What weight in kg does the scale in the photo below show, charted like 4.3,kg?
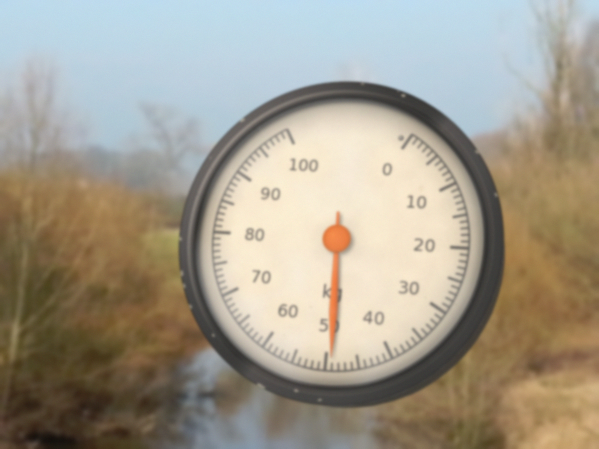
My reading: 49,kg
